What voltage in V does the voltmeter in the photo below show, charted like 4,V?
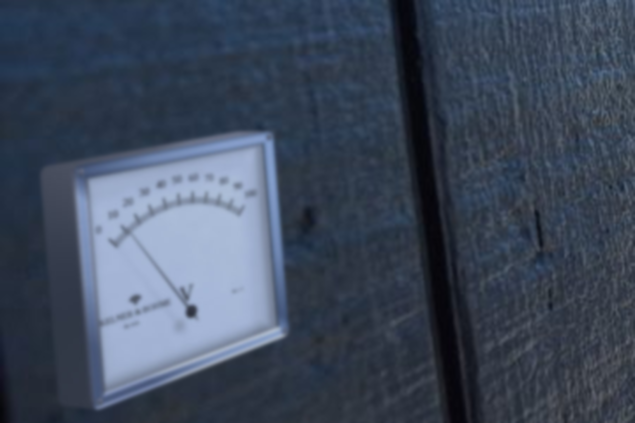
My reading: 10,V
